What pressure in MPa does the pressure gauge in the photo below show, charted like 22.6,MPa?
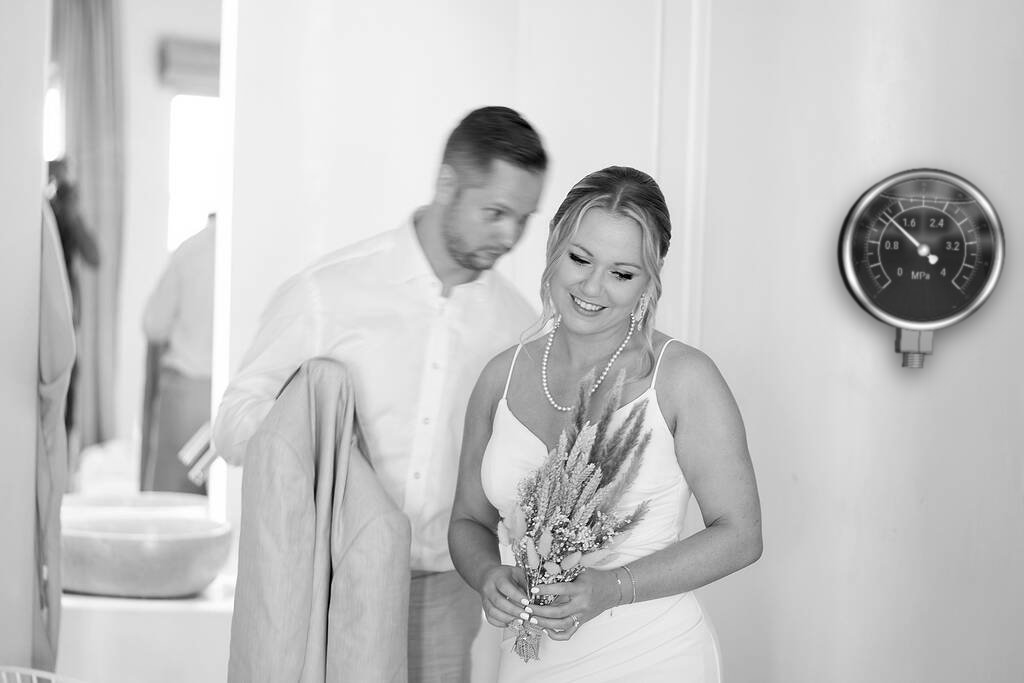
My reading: 1.3,MPa
